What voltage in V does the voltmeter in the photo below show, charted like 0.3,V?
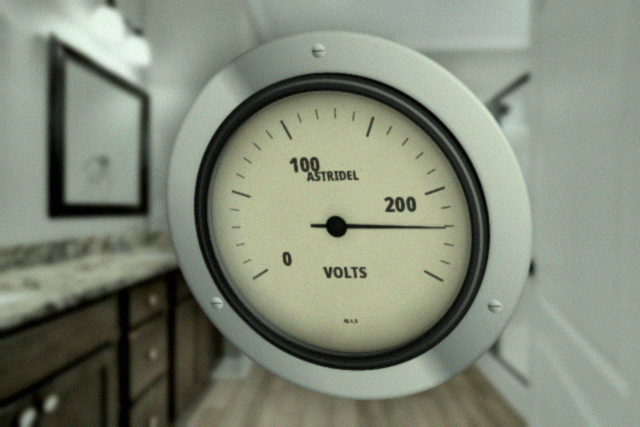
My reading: 220,V
